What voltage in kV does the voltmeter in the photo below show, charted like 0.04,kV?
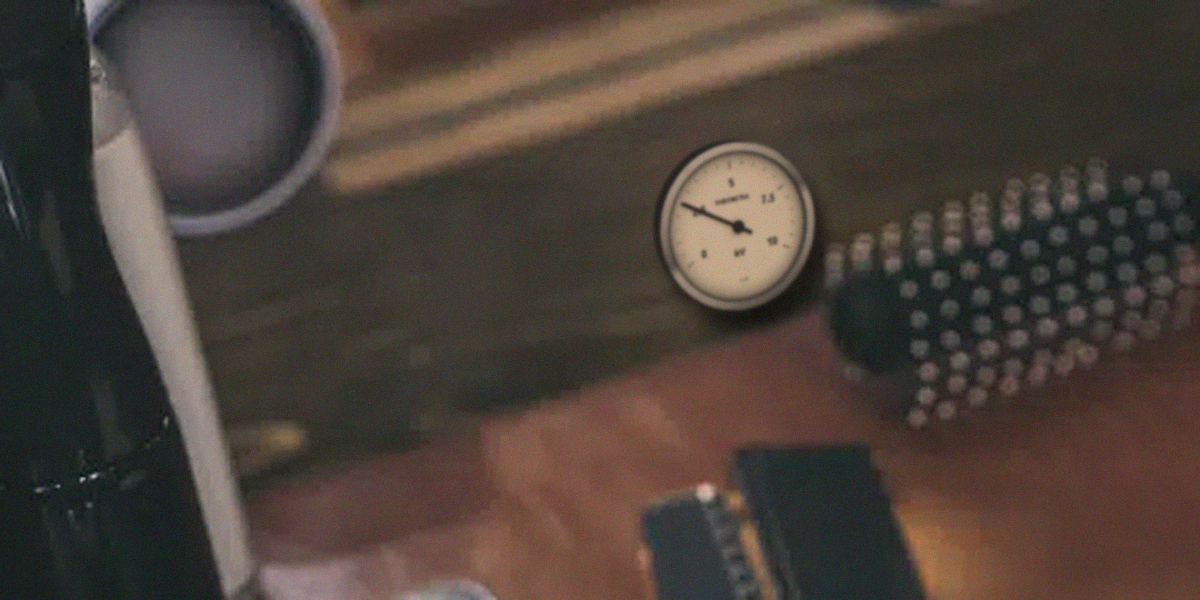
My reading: 2.5,kV
